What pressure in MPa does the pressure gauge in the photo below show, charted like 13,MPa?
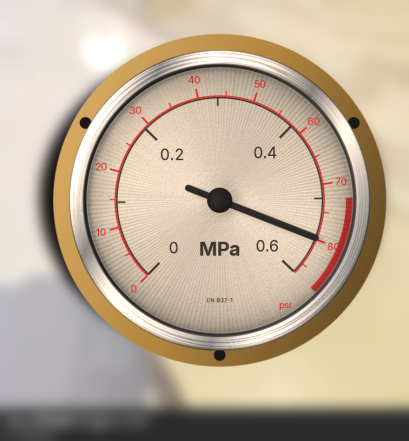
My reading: 0.55,MPa
